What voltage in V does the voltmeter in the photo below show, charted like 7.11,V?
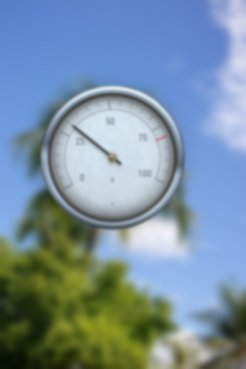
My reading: 30,V
